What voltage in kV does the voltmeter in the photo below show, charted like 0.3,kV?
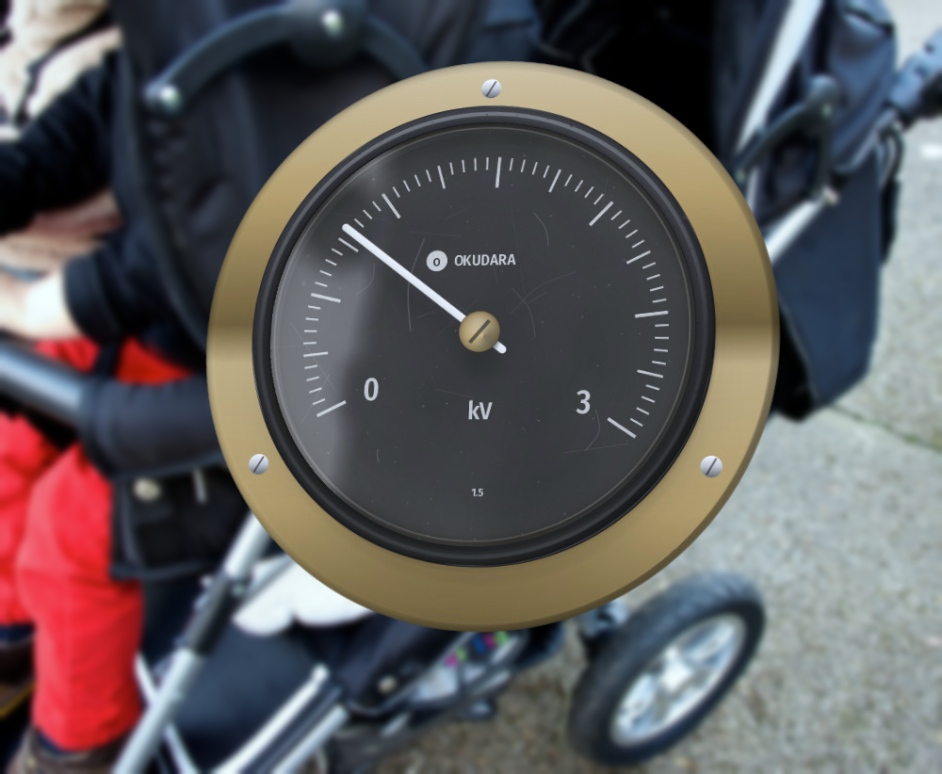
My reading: 0.8,kV
